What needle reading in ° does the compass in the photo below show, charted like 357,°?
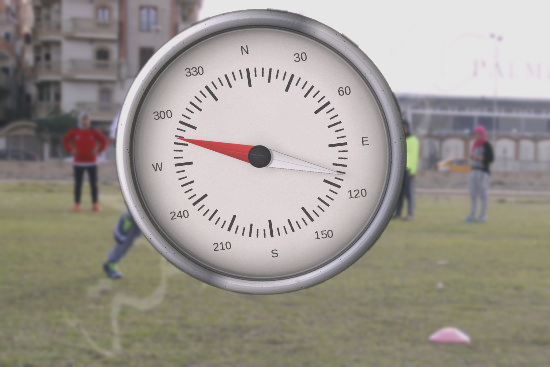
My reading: 290,°
